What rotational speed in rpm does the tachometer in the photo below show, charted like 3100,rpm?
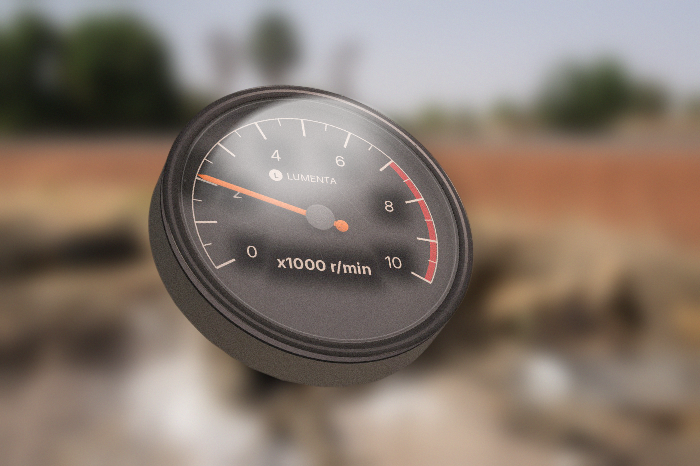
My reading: 2000,rpm
